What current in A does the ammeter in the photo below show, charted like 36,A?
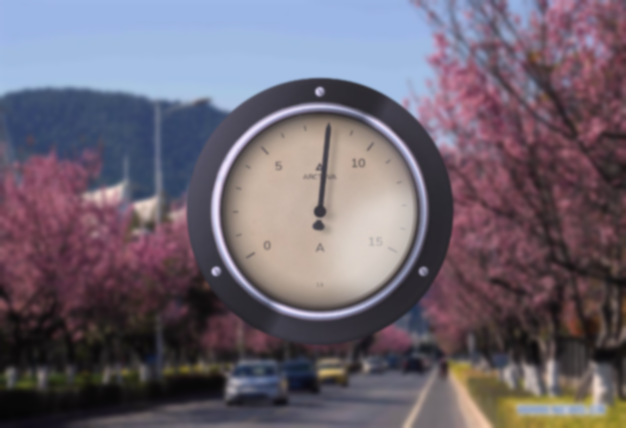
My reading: 8,A
